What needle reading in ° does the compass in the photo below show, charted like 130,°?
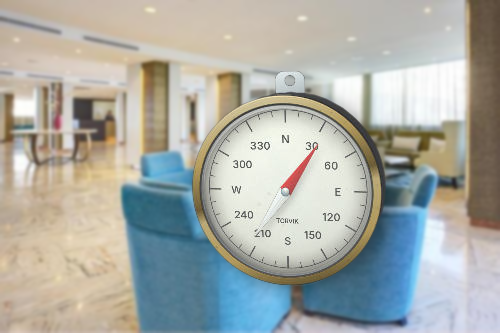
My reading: 35,°
